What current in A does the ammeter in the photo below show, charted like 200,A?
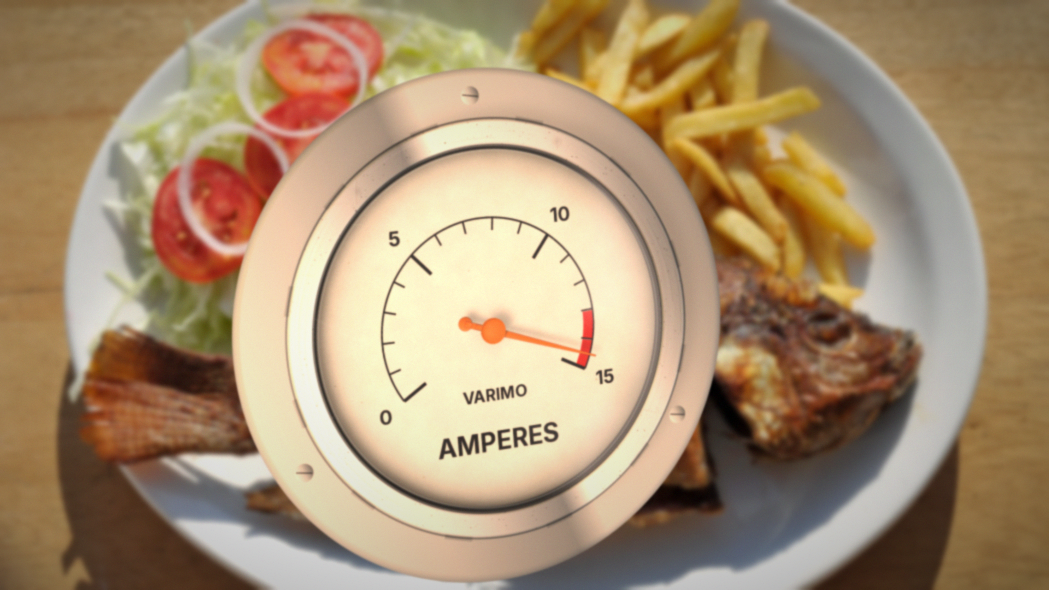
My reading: 14.5,A
